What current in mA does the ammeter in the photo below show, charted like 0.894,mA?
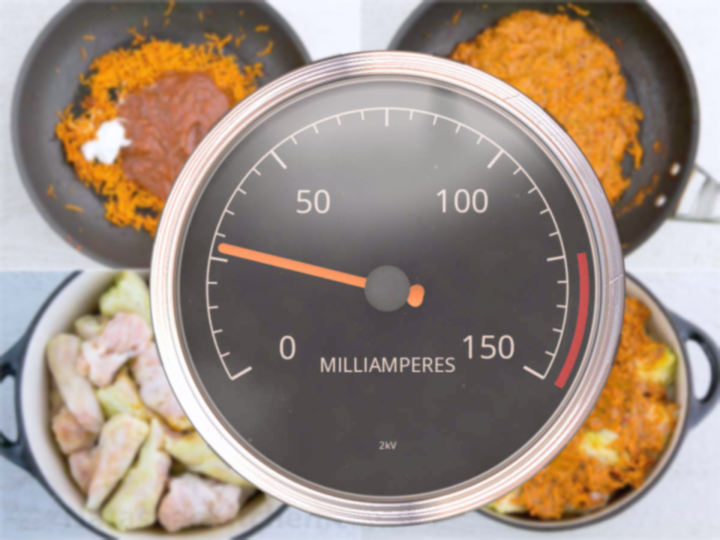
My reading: 27.5,mA
